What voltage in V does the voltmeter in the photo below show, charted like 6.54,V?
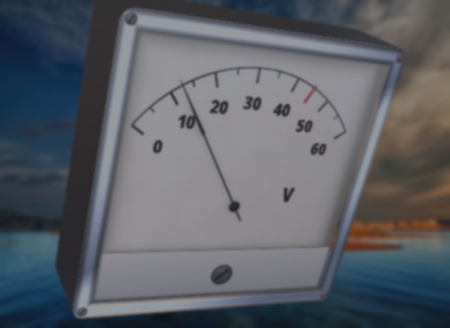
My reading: 12.5,V
